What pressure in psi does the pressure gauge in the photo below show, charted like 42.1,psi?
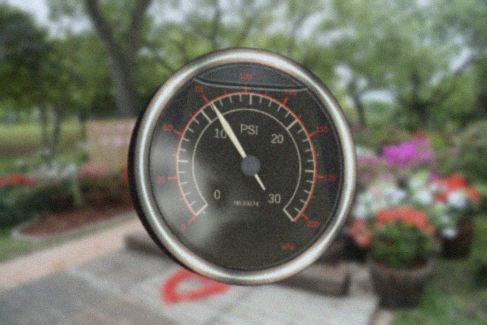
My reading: 11,psi
